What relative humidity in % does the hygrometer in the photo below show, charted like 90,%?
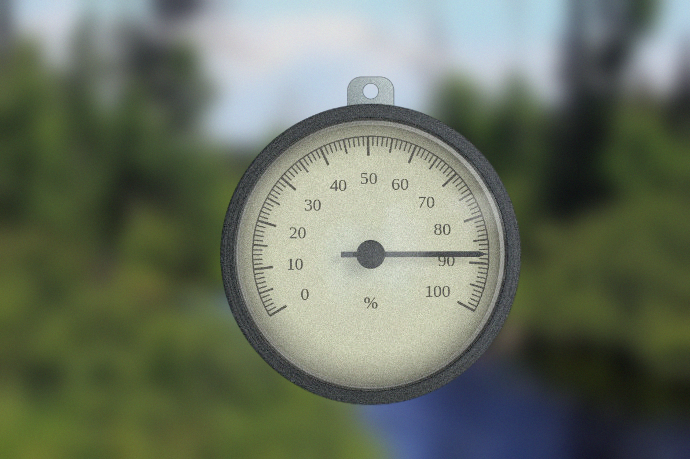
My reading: 88,%
